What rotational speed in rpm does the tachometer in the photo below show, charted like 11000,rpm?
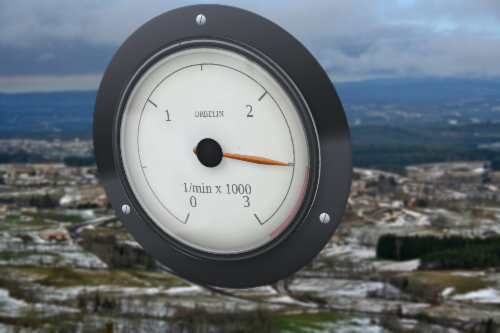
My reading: 2500,rpm
